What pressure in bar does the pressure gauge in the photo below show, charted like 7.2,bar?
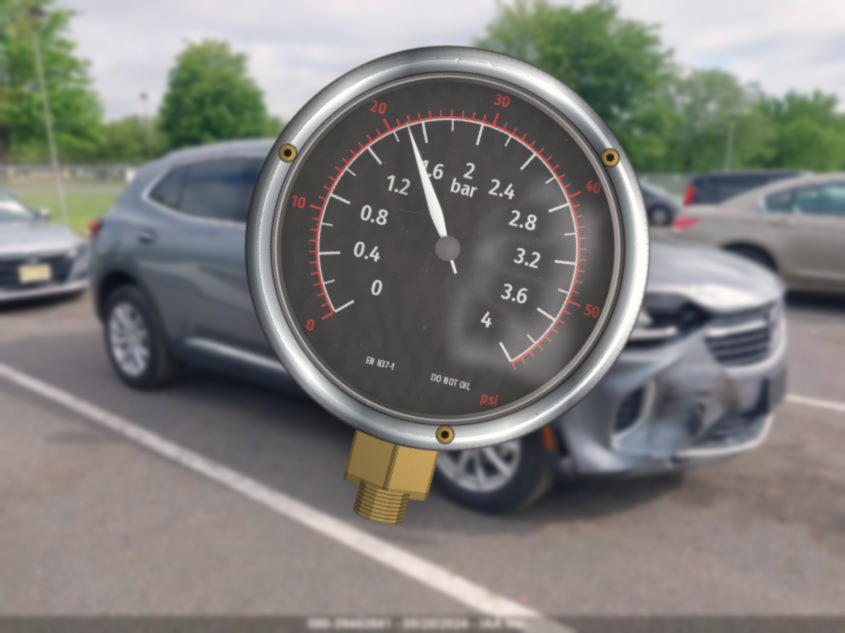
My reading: 1.5,bar
